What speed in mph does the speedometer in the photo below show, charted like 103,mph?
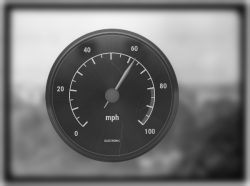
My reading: 62.5,mph
